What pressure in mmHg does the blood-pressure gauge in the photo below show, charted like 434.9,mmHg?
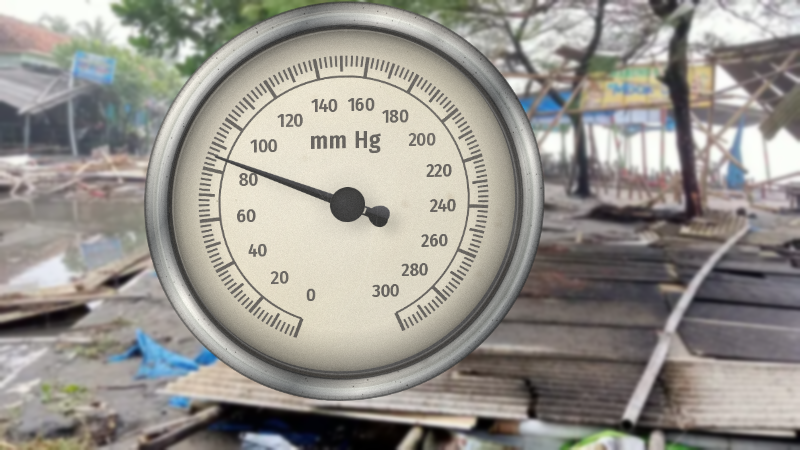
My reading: 86,mmHg
